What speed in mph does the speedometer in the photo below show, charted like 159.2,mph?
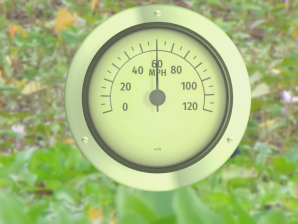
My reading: 60,mph
